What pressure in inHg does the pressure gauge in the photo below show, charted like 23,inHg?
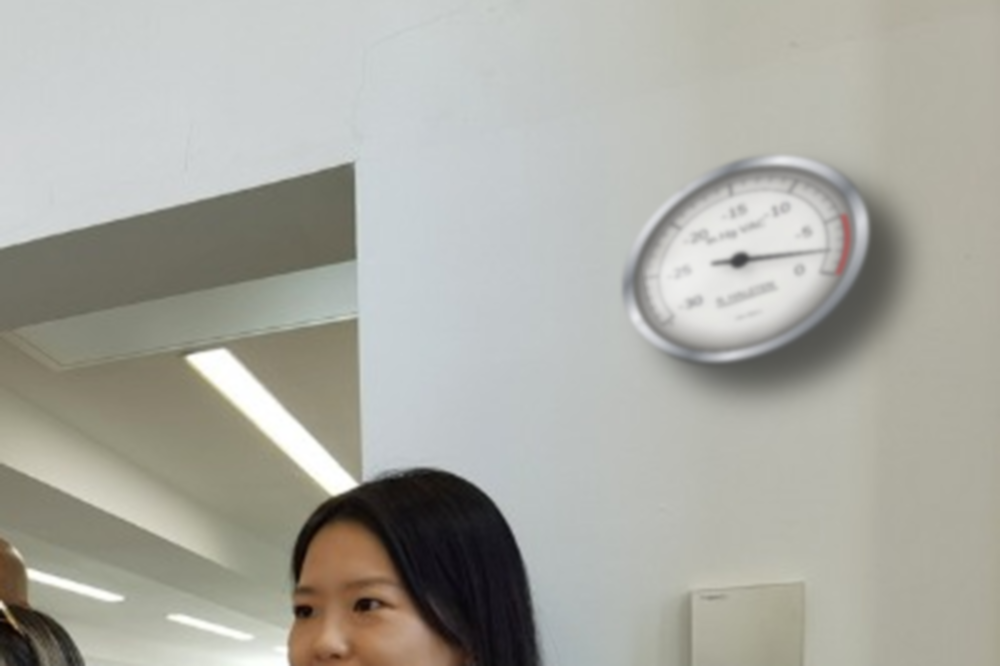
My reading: -2,inHg
